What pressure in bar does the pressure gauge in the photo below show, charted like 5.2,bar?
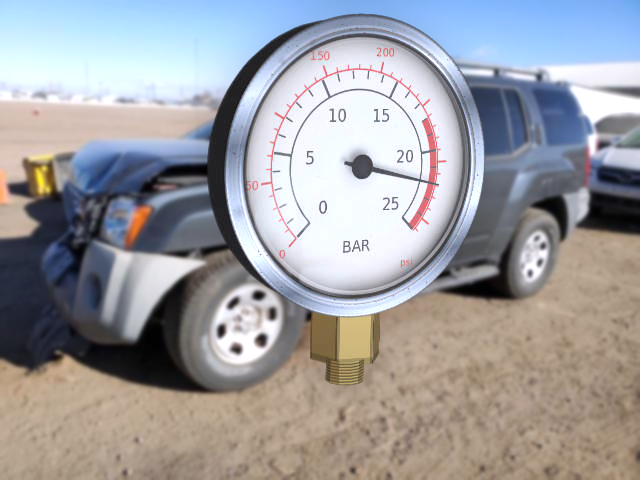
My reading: 22,bar
